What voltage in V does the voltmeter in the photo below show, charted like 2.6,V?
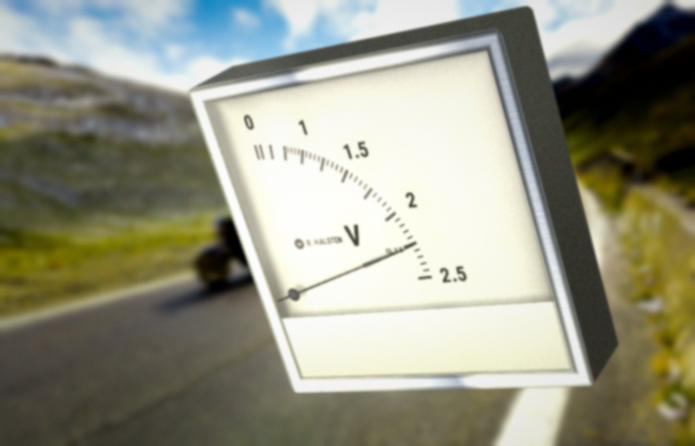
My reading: 2.25,V
